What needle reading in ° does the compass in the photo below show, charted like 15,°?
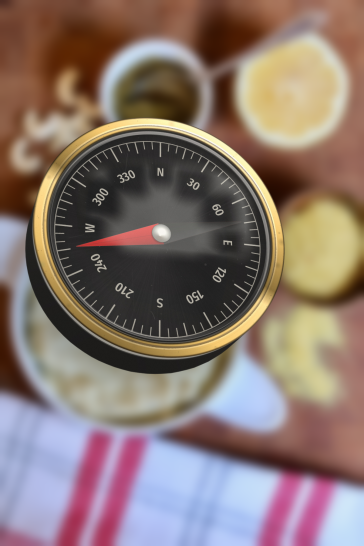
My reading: 255,°
